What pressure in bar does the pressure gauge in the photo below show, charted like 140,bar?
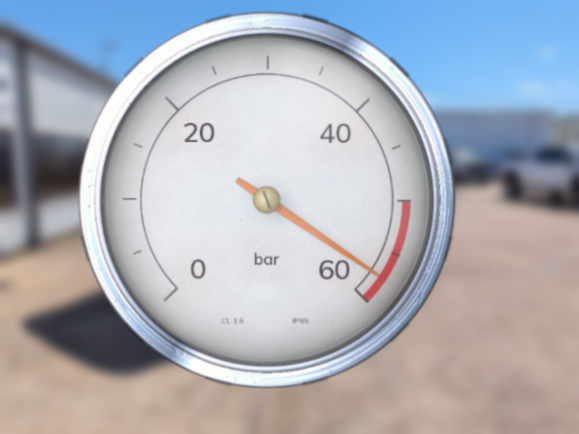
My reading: 57.5,bar
